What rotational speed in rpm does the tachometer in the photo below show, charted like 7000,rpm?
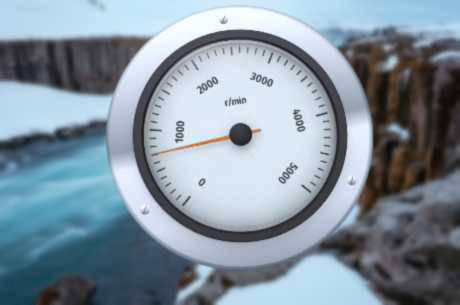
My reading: 700,rpm
